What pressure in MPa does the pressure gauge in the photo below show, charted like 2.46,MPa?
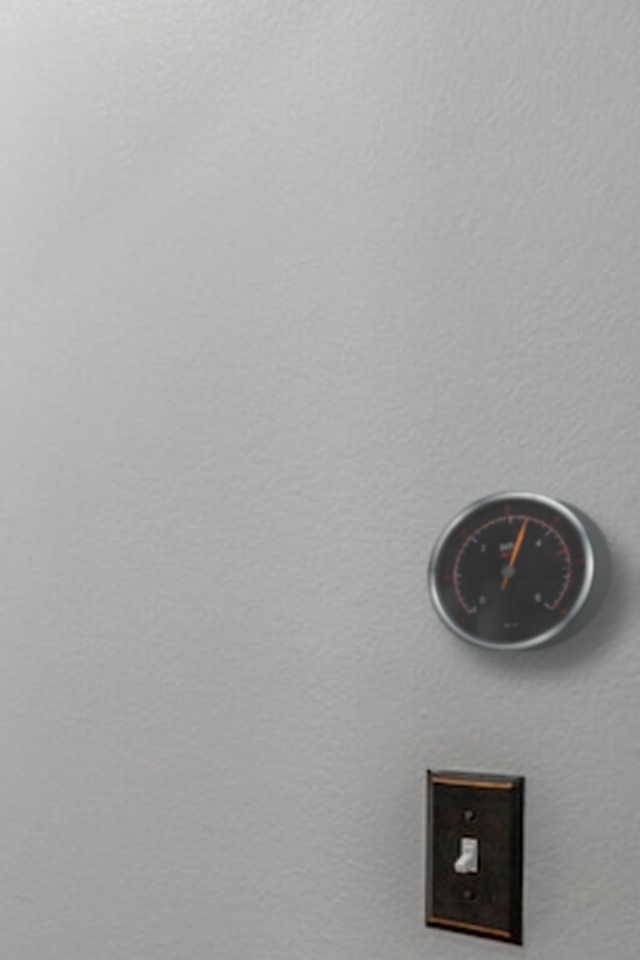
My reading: 3.4,MPa
